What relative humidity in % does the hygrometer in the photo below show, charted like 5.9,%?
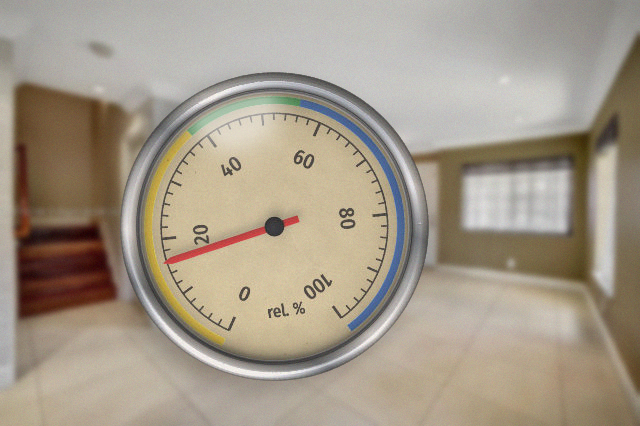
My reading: 16,%
